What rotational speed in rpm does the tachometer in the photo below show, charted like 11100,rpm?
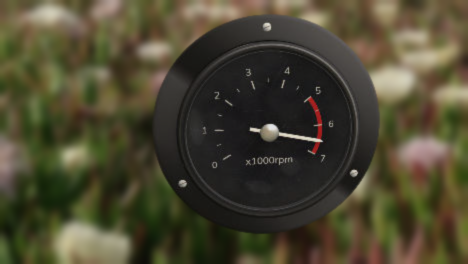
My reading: 6500,rpm
